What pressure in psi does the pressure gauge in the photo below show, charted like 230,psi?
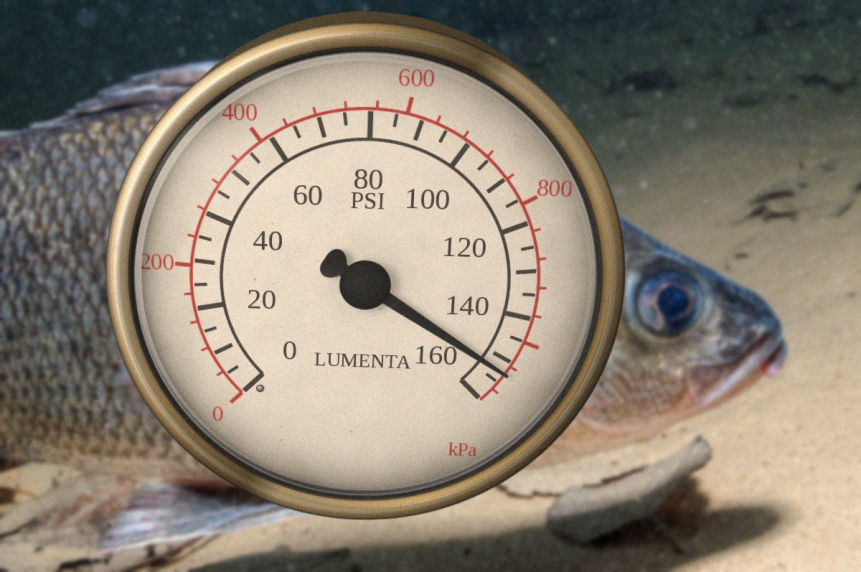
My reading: 152.5,psi
